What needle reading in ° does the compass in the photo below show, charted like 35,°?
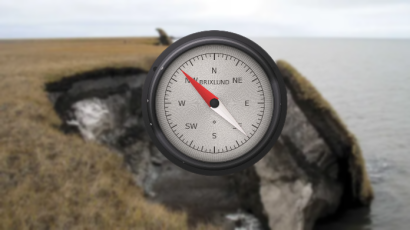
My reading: 315,°
